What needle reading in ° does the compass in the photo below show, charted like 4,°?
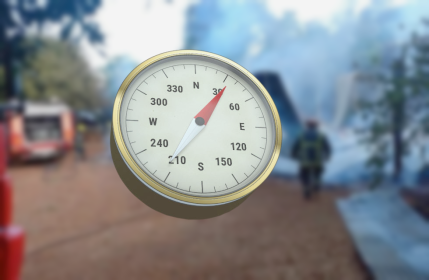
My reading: 35,°
